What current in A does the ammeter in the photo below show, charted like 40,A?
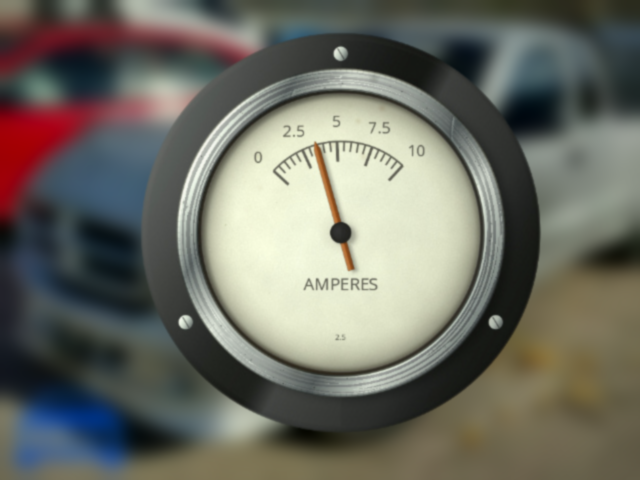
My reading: 3.5,A
